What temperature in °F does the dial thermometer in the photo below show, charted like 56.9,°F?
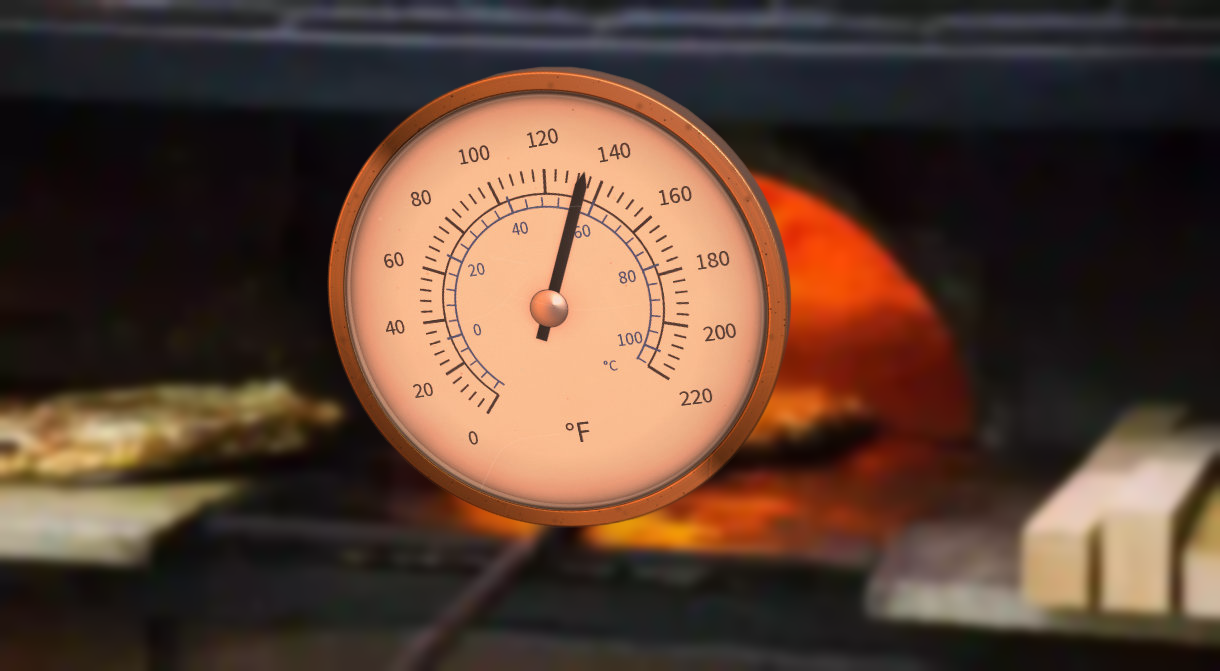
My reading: 134,°F
